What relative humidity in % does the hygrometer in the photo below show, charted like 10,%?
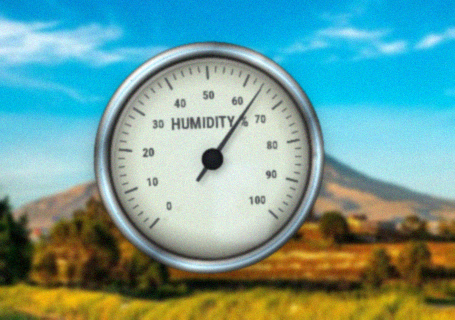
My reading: 64,%
